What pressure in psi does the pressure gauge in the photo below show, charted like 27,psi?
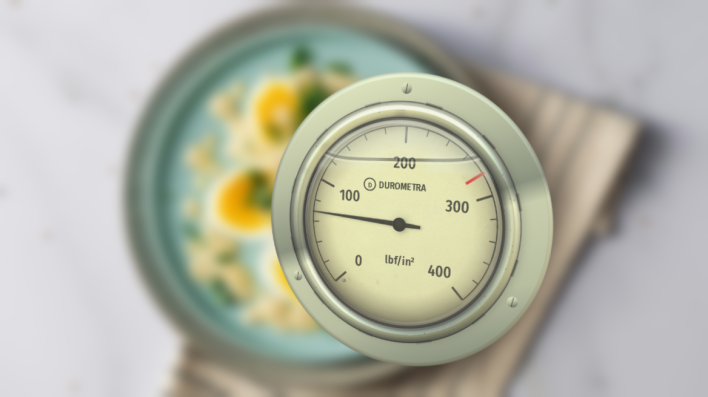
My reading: 70,psi
